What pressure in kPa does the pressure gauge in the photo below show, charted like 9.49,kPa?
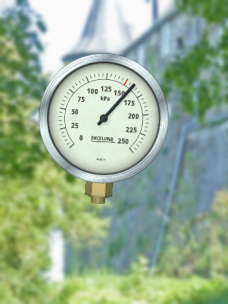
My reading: 160,kPa
